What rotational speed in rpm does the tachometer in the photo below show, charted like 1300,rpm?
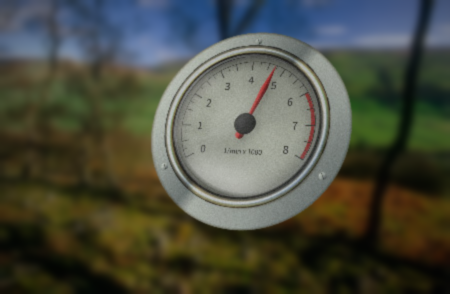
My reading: 4750,rpm
